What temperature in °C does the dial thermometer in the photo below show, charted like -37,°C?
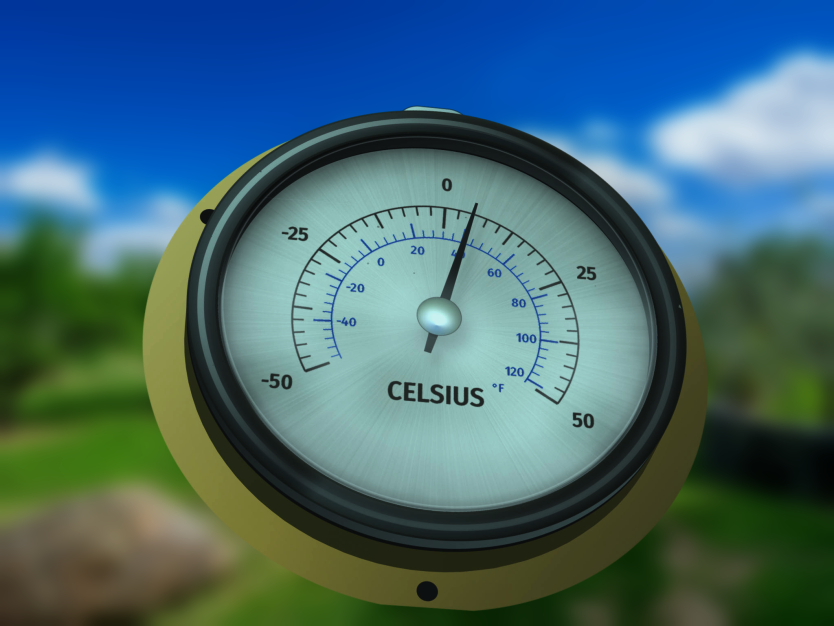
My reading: 5,°C
